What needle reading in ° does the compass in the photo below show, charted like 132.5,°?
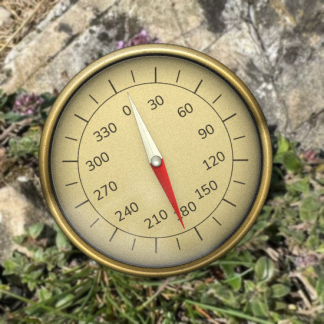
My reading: 187.5,°
